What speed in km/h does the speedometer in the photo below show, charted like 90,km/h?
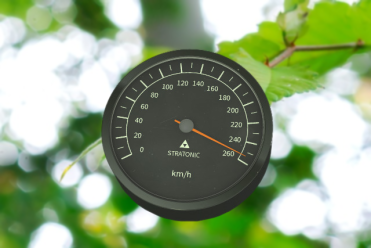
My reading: 255,km/h
